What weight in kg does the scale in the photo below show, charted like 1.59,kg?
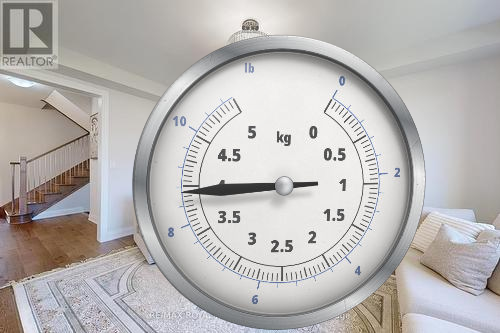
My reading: 3.95,kg
